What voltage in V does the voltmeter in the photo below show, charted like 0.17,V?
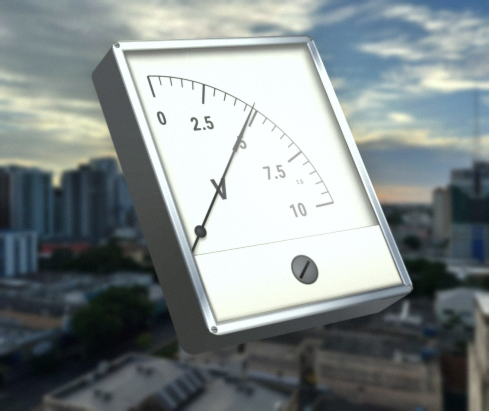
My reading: 4.75,V
